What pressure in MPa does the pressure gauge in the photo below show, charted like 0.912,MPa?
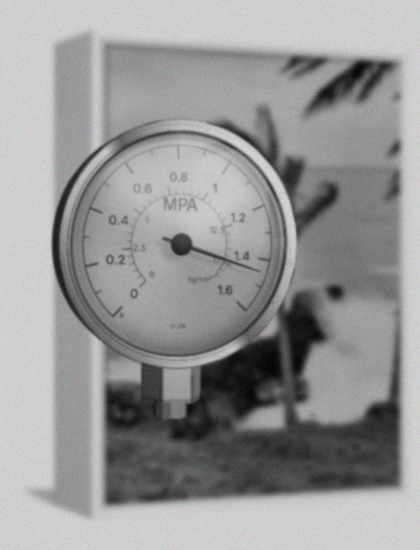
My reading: 1.45,MPa
